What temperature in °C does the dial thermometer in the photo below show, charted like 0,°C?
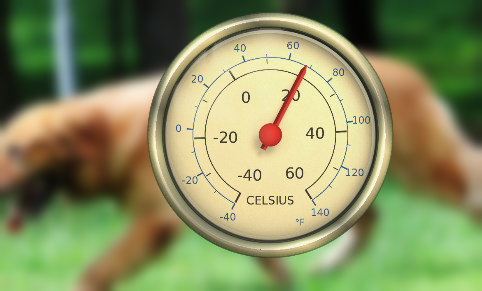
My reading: 20,°C
